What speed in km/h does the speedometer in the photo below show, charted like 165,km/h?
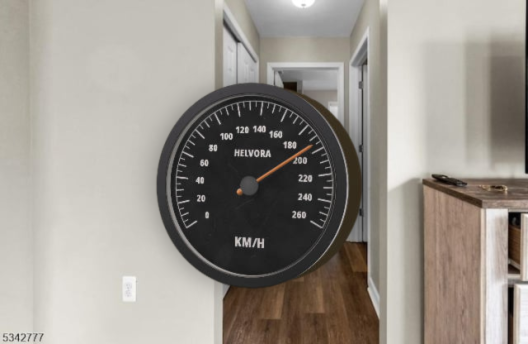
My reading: 195,km/h
